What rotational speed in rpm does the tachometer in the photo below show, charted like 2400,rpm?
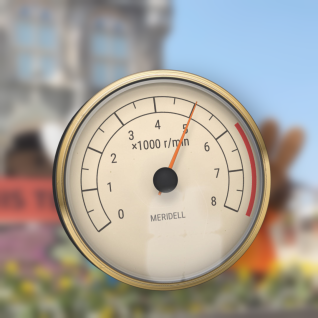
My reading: 5000,rpm
